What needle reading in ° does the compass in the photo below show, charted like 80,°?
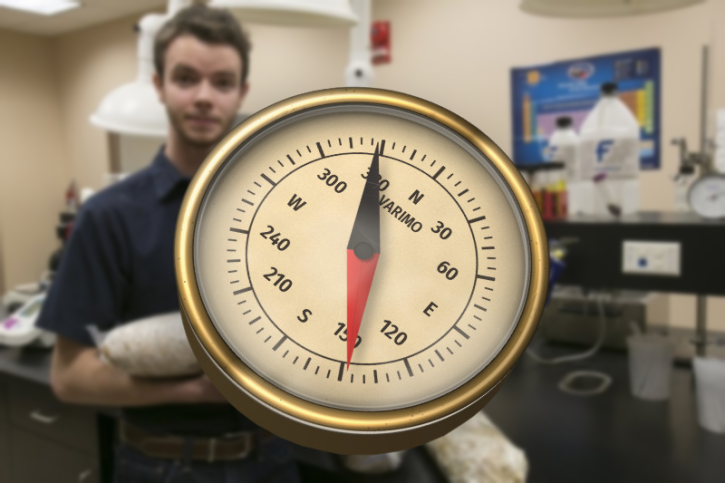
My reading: 147.5,°
